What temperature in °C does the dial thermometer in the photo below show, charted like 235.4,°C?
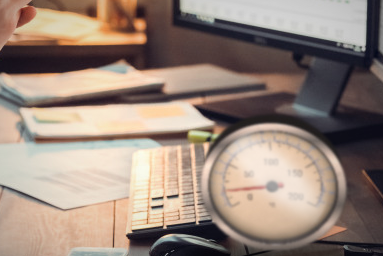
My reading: 20,°C
